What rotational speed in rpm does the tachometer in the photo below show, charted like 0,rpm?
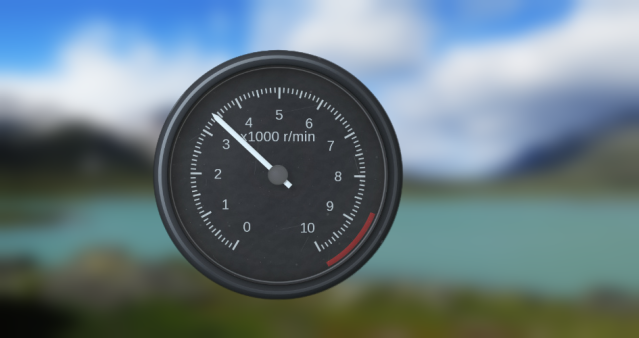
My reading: 3400,rpm
